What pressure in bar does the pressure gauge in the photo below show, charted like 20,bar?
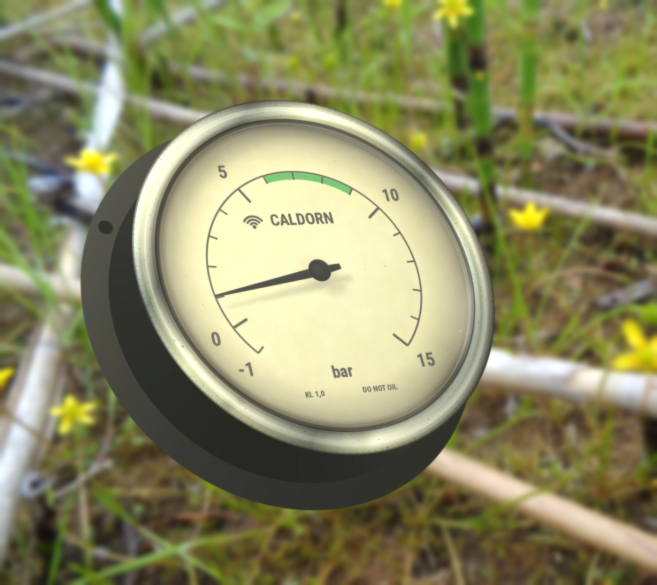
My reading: 1,bar
